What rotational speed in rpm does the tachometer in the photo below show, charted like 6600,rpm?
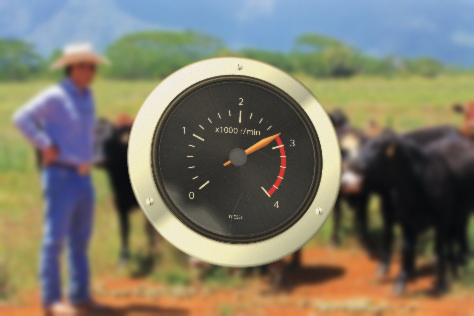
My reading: 2800,rpm
